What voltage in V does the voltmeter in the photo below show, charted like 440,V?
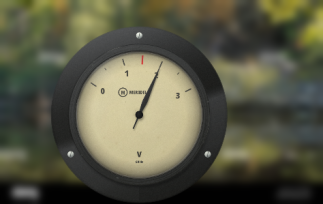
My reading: 2,V
